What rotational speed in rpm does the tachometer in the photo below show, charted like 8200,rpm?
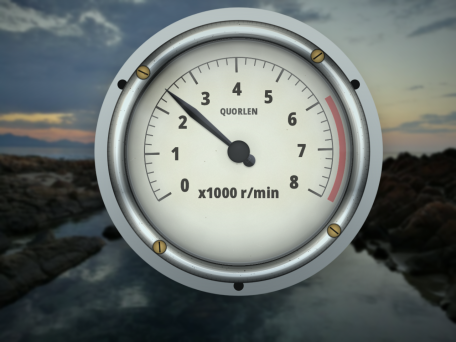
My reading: 2400,rpm
